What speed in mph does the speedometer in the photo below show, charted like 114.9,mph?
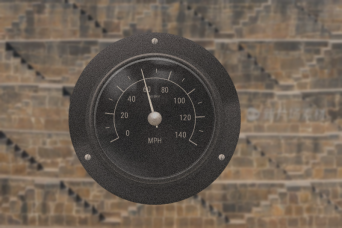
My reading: 60,mph
